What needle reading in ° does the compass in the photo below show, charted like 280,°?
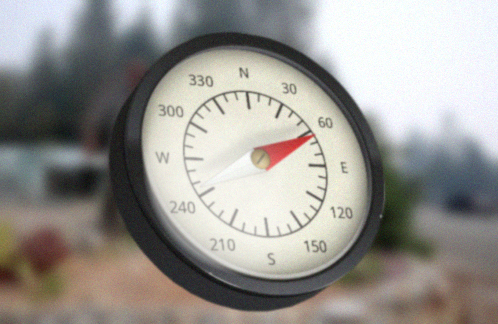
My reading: 65,°
